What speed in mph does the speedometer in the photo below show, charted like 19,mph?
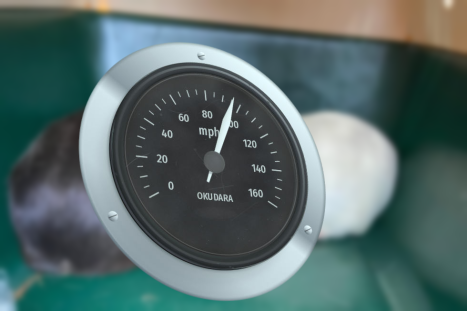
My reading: 95,mph
